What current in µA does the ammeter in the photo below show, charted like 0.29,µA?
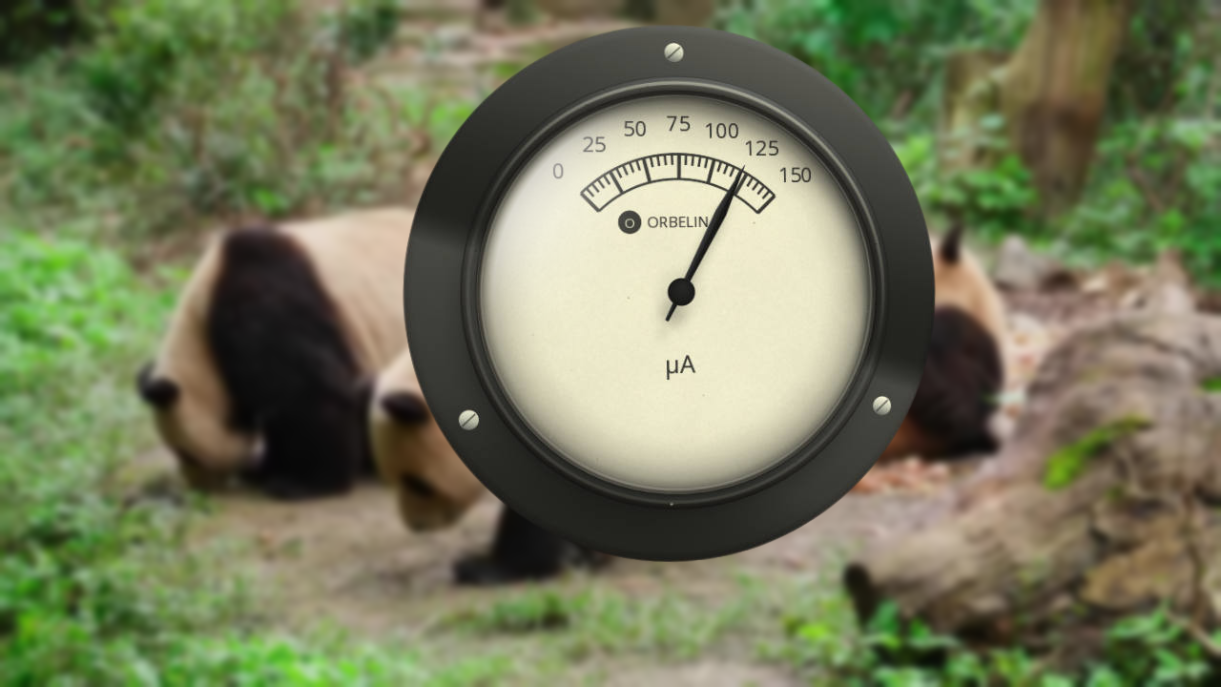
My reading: 120,µA
